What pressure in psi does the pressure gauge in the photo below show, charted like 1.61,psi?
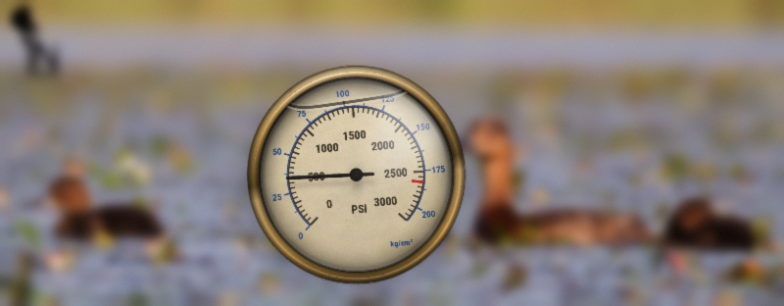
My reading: 500,psi
